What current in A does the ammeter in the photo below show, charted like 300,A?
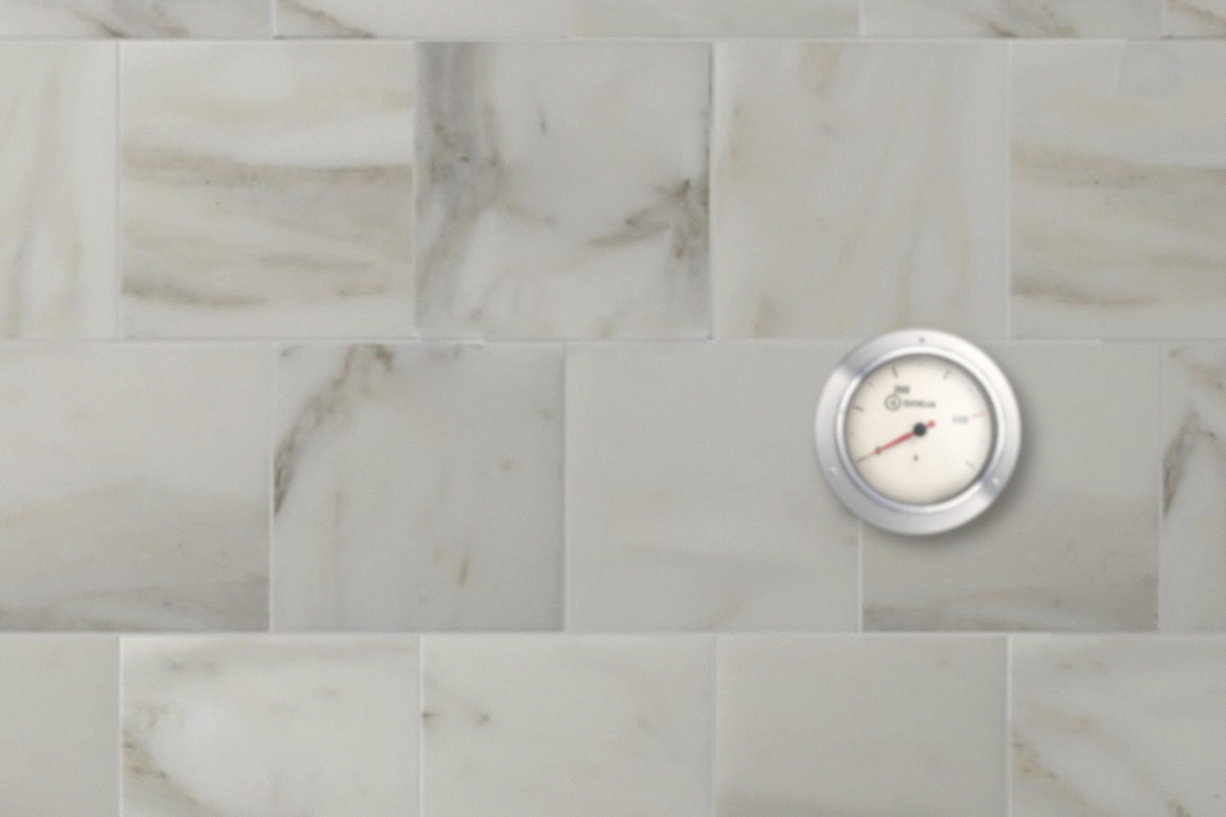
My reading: 0,A
